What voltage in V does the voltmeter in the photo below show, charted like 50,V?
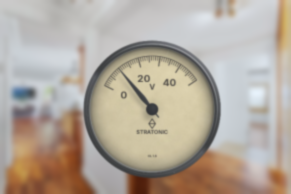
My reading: 10,V
